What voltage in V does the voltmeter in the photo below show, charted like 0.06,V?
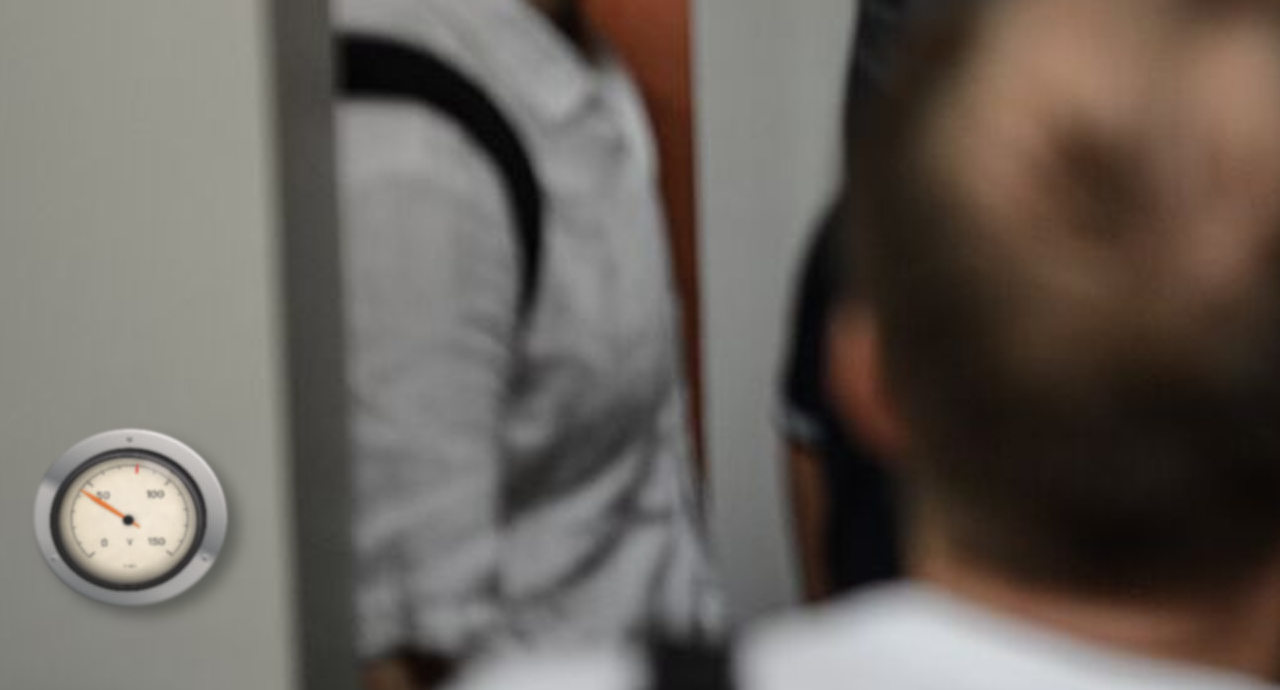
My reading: 45,V
